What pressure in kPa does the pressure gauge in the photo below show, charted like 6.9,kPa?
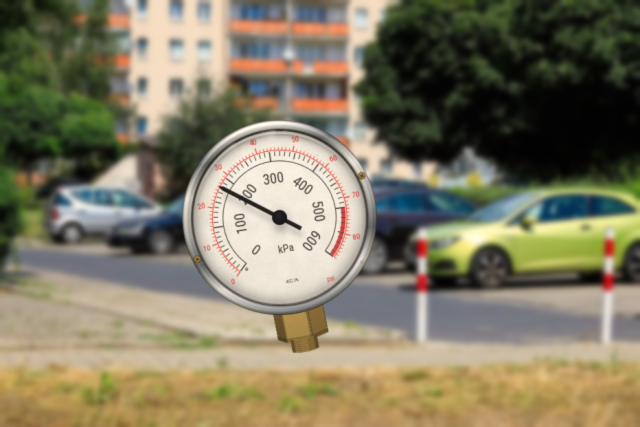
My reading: 180,kPa
